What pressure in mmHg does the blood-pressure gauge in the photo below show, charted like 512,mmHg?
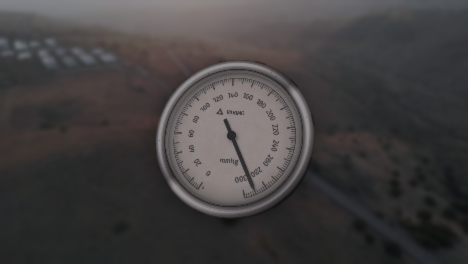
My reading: 290,mmHg
